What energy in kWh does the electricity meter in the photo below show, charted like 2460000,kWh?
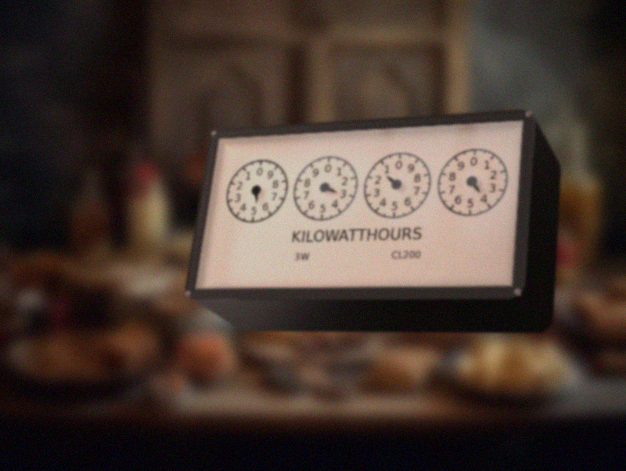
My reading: 5314,kWh
